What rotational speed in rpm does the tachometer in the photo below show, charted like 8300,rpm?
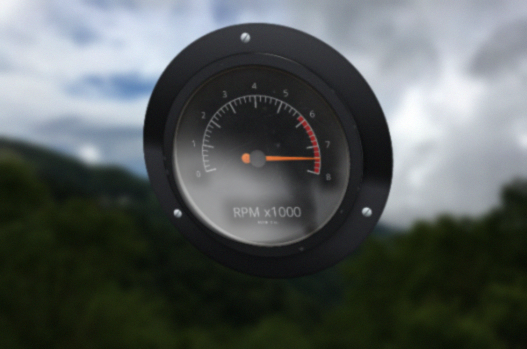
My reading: 7400,rpm
